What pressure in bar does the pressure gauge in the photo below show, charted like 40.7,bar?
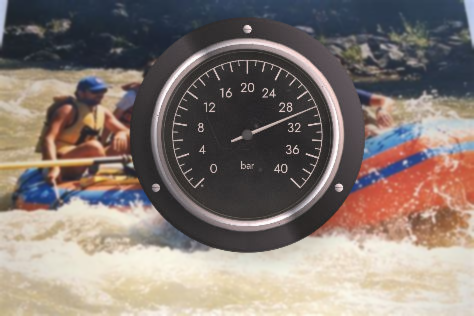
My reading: 30,bar
